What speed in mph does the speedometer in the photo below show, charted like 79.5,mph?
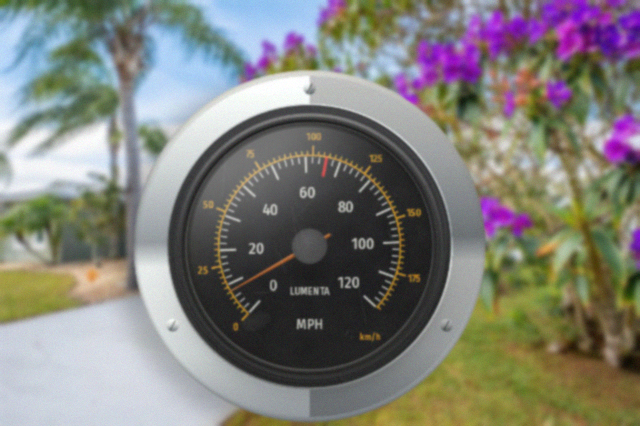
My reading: 8,mph
